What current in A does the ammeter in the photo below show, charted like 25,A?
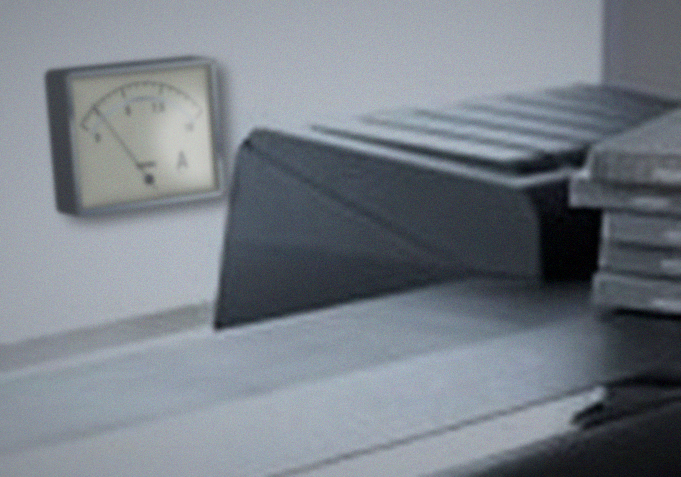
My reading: 2.5,A
